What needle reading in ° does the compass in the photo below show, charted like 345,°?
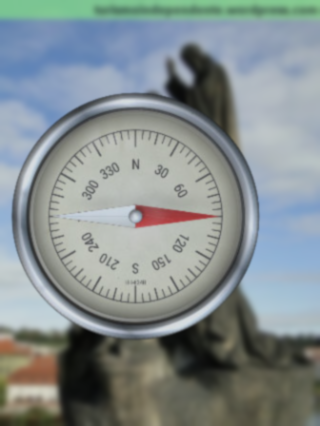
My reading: 90,°
